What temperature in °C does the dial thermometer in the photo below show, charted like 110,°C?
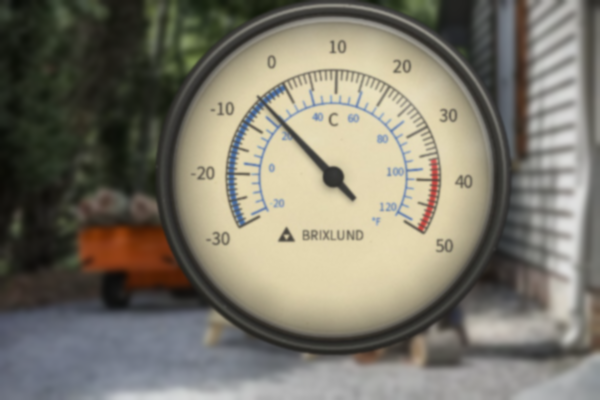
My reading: -5,°C
